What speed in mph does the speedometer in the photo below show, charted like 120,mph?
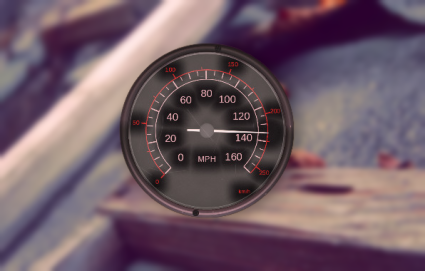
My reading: 135,mph
